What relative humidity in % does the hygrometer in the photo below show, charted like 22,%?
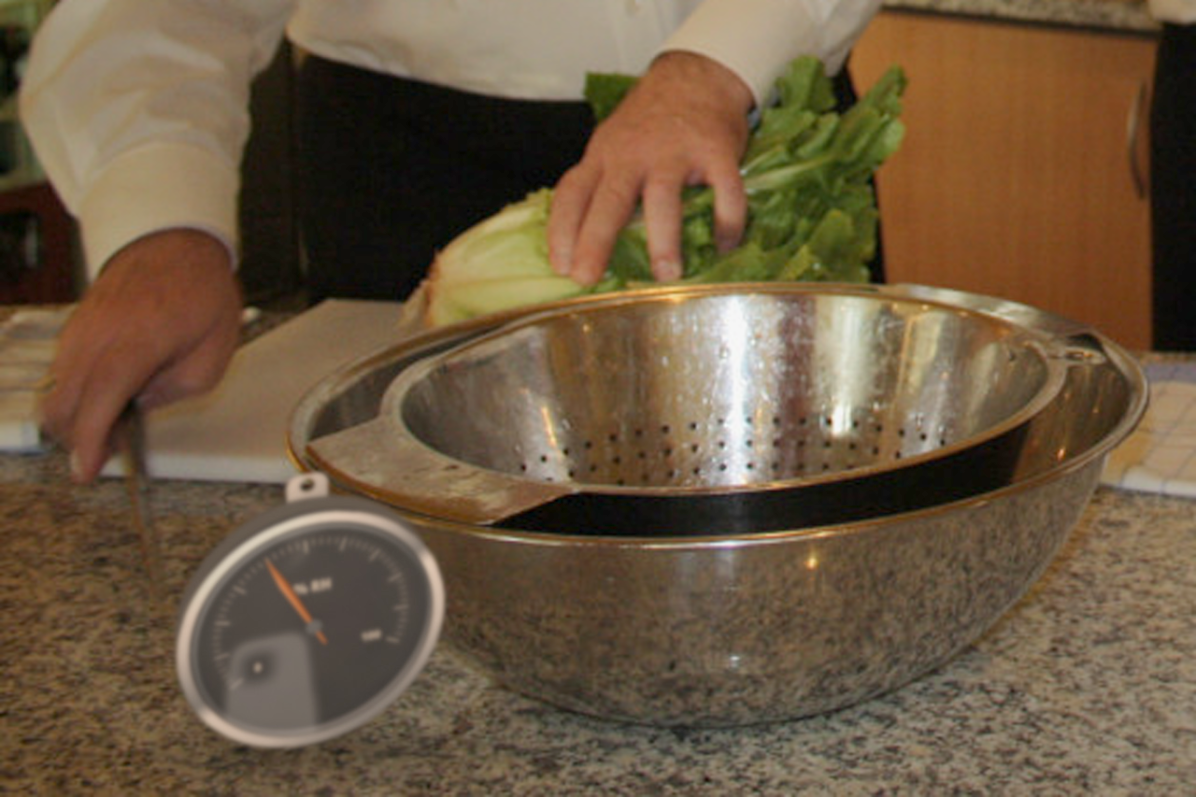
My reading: 40,%
